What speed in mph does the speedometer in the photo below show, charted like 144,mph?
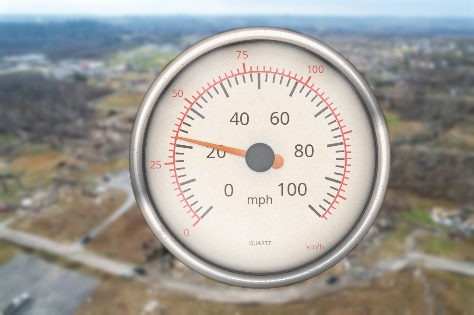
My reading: 22,mph
